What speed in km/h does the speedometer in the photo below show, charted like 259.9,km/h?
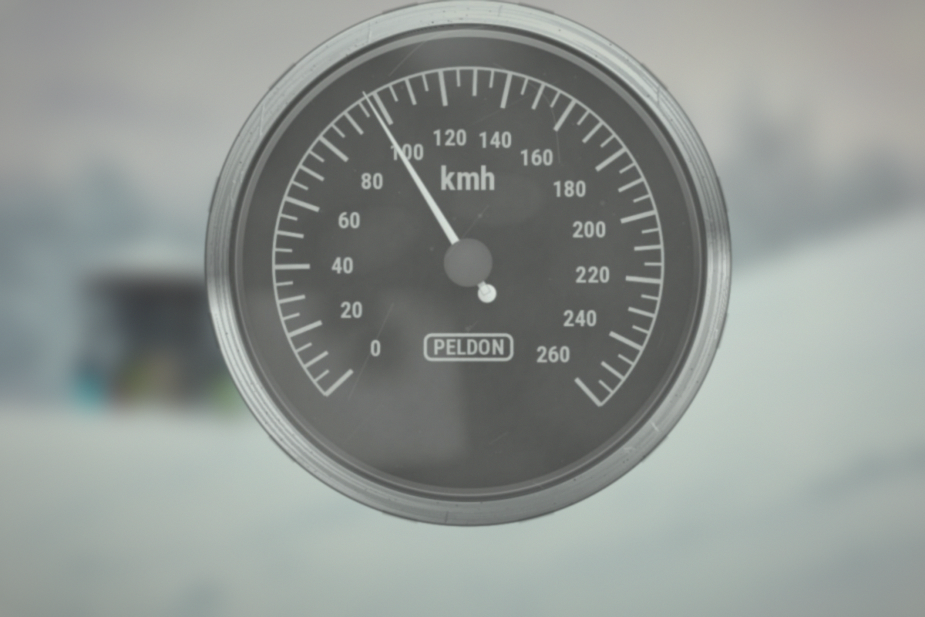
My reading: 97.5,km/h
